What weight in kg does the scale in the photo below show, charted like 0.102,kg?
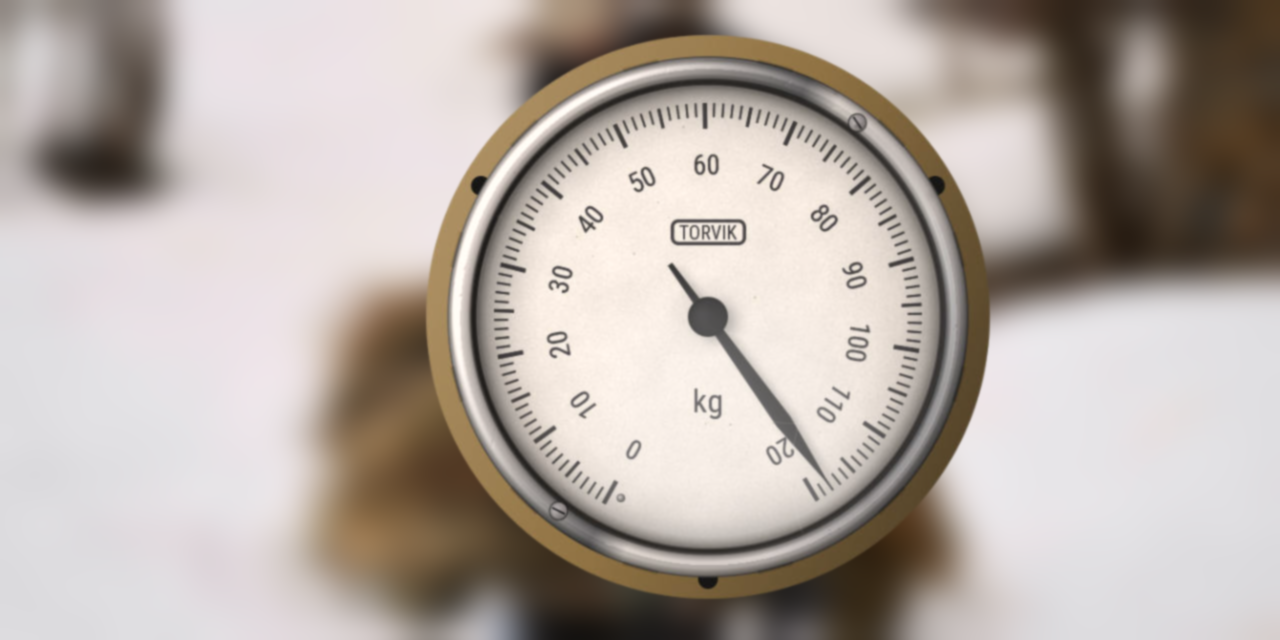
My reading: 118,kg
